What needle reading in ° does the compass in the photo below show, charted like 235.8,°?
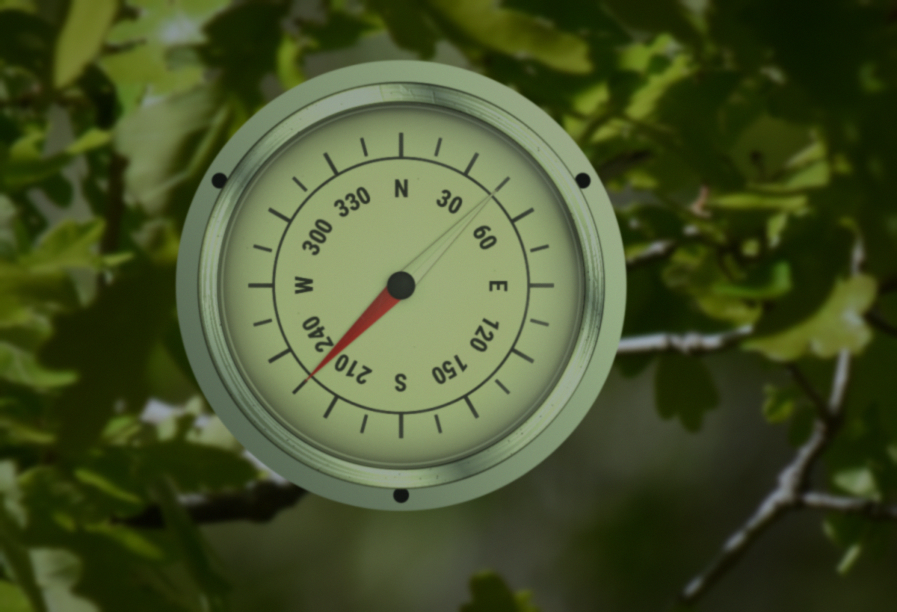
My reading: 225,°
